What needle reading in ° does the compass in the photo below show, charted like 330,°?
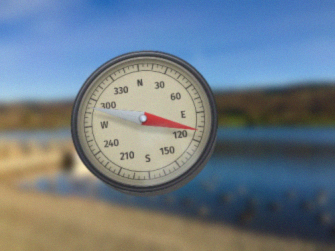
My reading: 110,°
